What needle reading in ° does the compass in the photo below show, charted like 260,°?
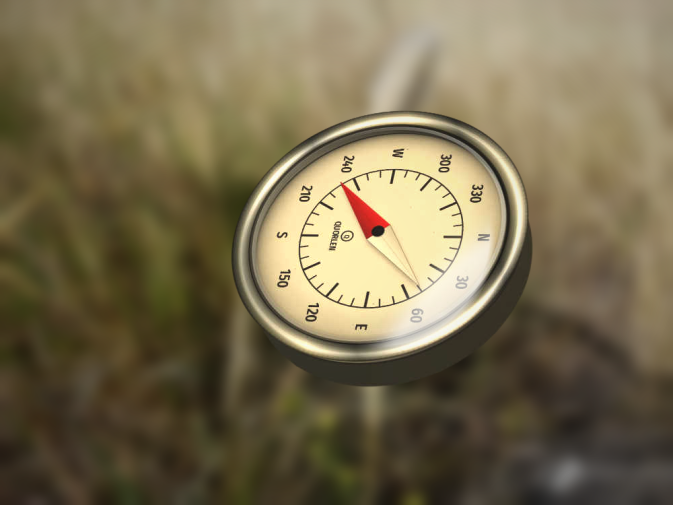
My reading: 230,°
